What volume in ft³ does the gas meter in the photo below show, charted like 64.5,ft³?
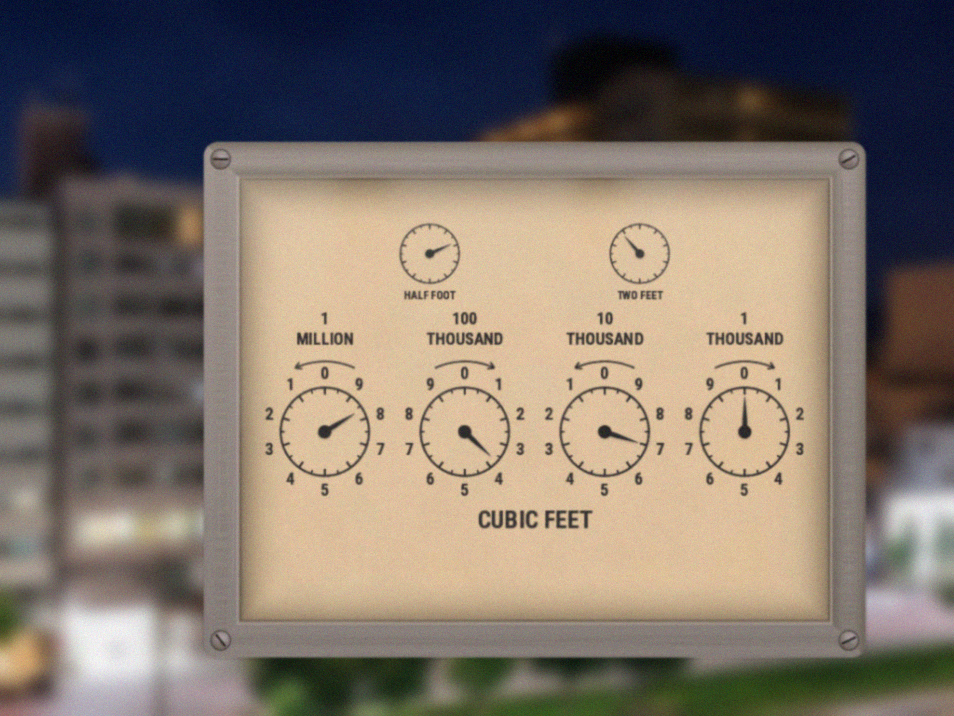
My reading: 837000,ft³
